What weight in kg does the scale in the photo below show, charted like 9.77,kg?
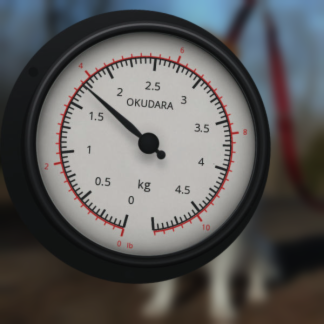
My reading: 1.7,kg
